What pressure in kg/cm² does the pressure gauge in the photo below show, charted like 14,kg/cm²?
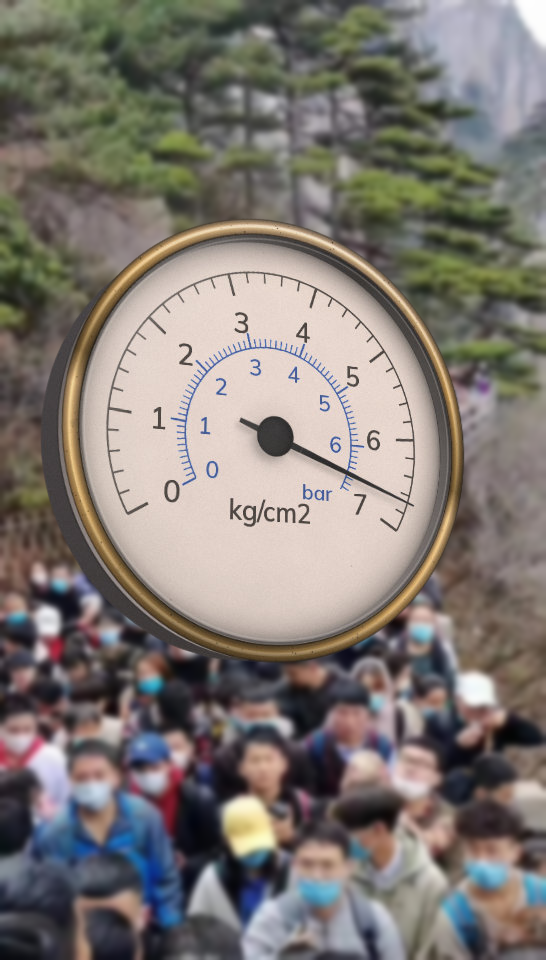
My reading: 6.7,kg/cm²
